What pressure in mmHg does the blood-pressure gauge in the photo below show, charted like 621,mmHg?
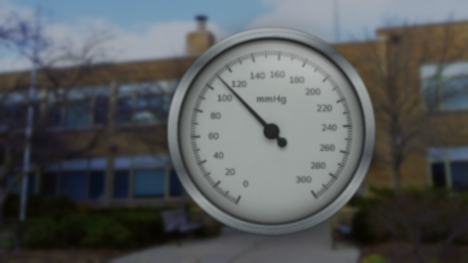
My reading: 110,mmHg
